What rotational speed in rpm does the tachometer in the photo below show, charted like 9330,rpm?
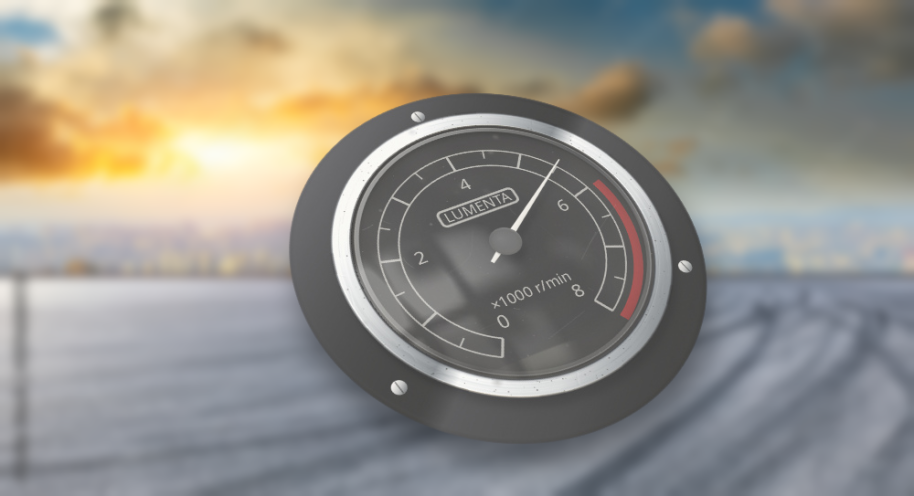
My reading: 5500,rpm
